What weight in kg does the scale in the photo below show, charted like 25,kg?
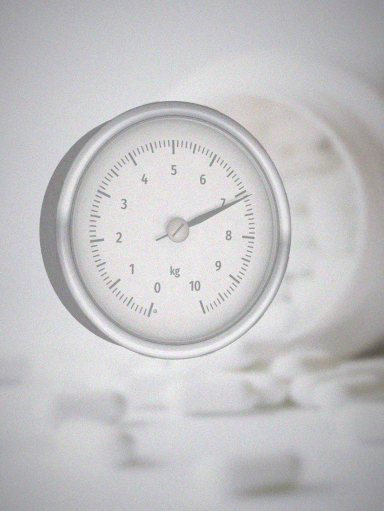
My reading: 7.1,kg
